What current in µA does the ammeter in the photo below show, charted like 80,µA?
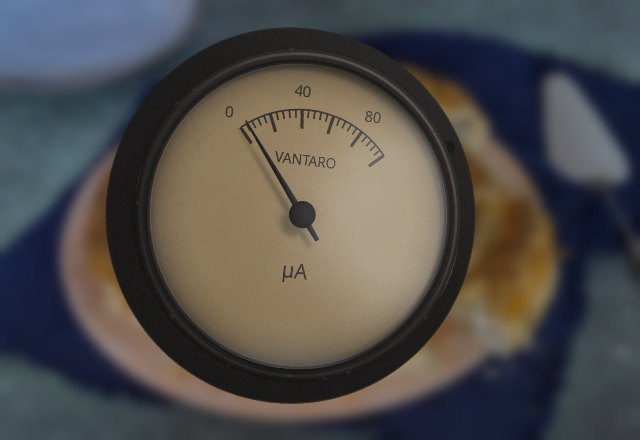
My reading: 4,µA
